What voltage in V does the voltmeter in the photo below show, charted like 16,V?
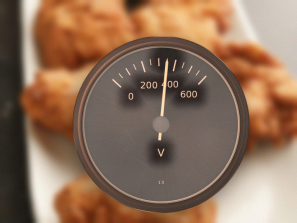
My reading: 350,V
